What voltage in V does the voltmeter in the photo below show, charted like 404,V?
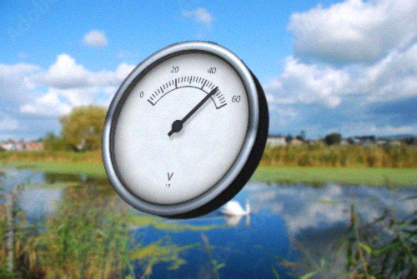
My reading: 50,V
